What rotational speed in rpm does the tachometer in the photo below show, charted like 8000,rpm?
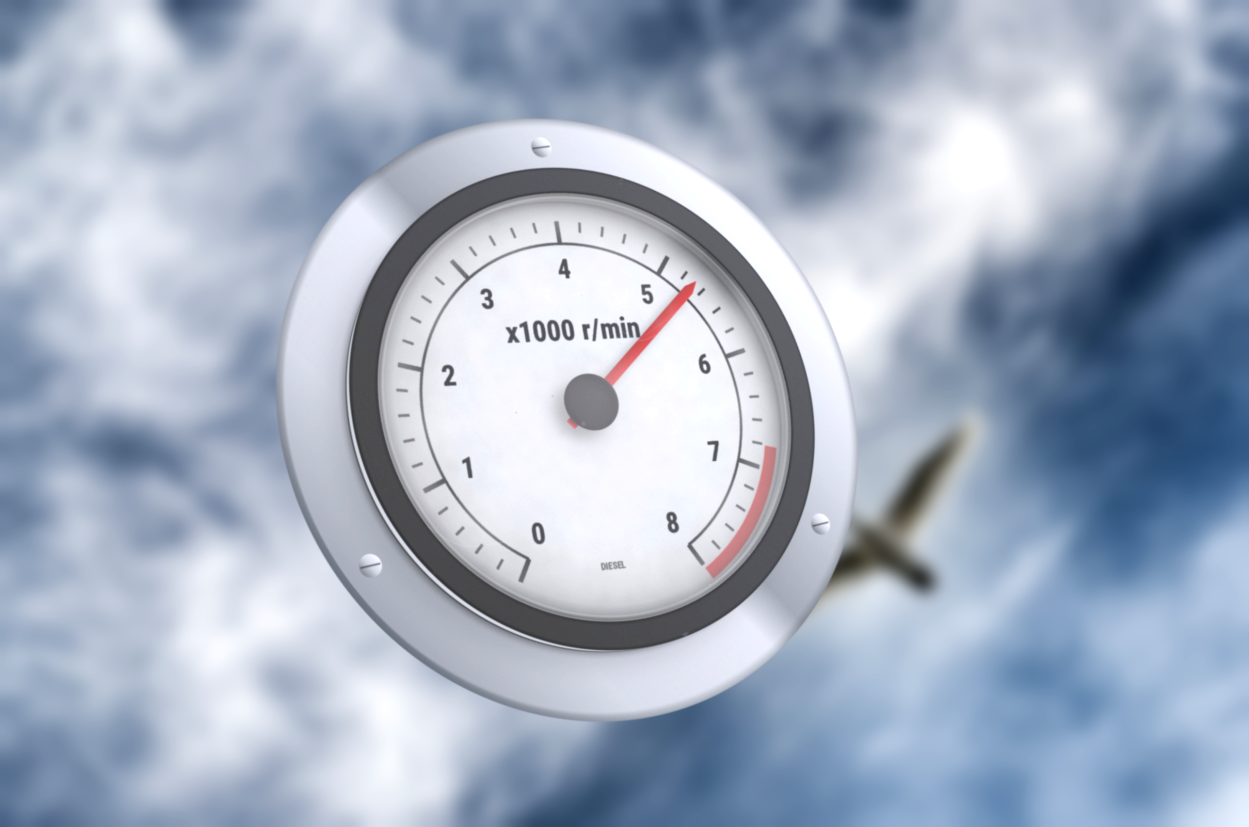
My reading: 5300,rpm
